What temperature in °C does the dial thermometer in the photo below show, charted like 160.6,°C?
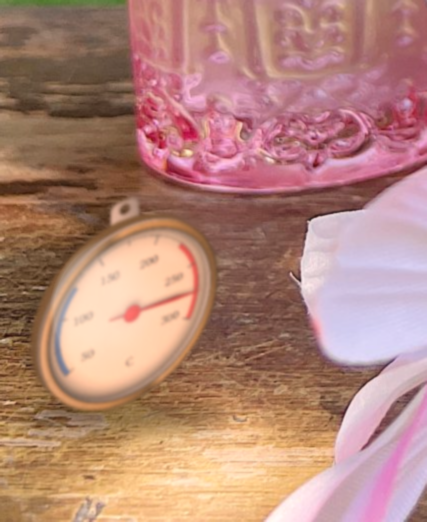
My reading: 275,°C
